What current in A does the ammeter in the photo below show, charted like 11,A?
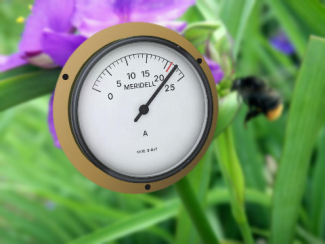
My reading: 22,A
